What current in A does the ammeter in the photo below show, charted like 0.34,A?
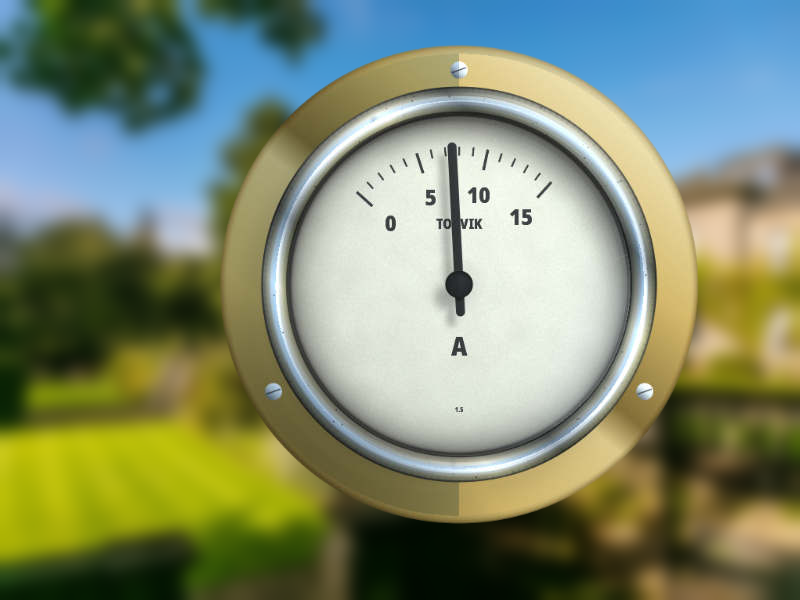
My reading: 7.5,A
